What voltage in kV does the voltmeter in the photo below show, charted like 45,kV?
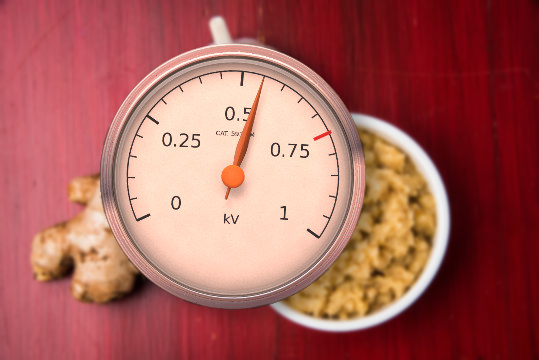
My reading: 0.55,kV
